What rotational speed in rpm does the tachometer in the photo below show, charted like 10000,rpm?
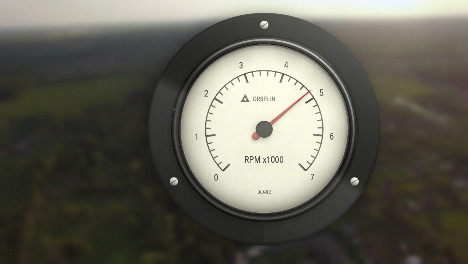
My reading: 4800,rpm
